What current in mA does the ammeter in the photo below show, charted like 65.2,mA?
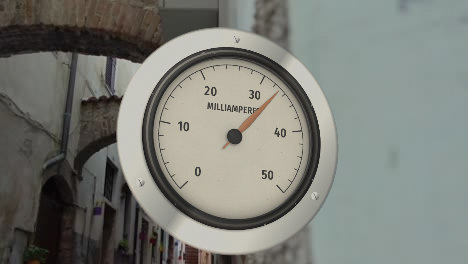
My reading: 33,mA
